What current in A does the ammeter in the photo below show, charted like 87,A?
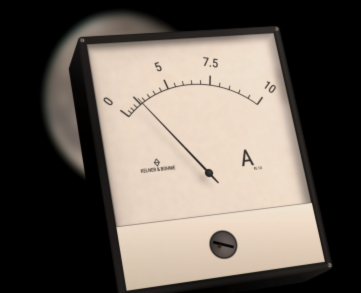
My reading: 2.5,A
